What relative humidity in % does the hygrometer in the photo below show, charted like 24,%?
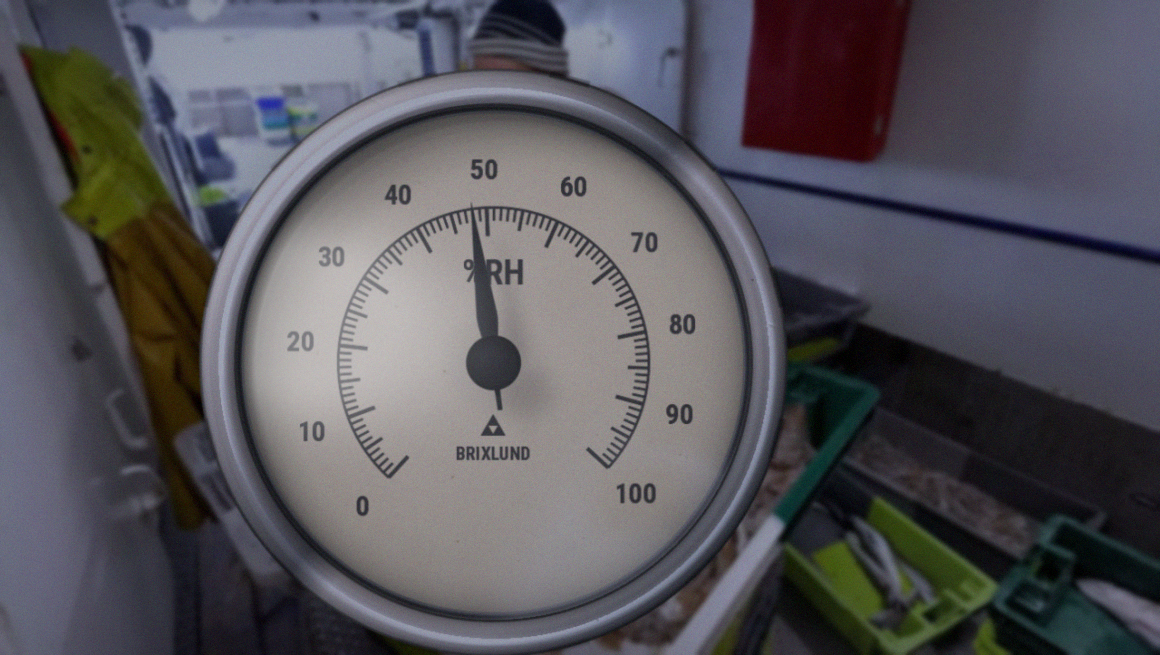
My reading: 48,%
